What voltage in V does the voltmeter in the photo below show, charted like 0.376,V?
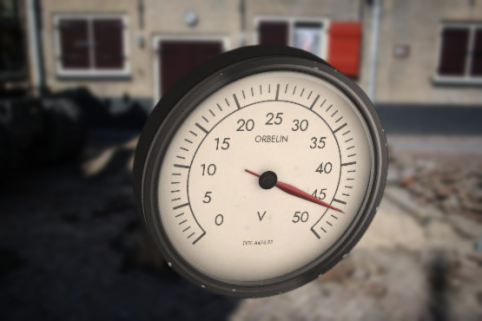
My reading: 46,V
